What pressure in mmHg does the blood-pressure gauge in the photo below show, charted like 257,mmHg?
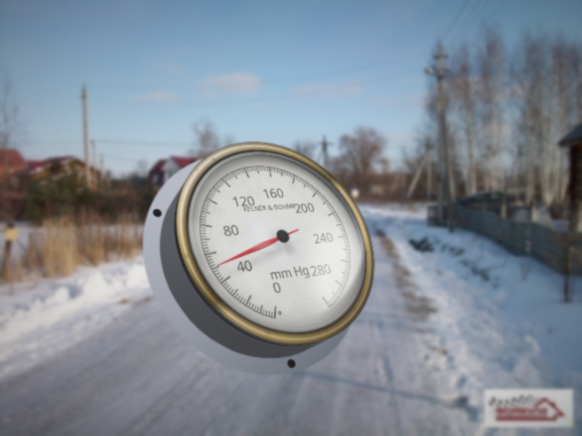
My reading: 50,mmHg
